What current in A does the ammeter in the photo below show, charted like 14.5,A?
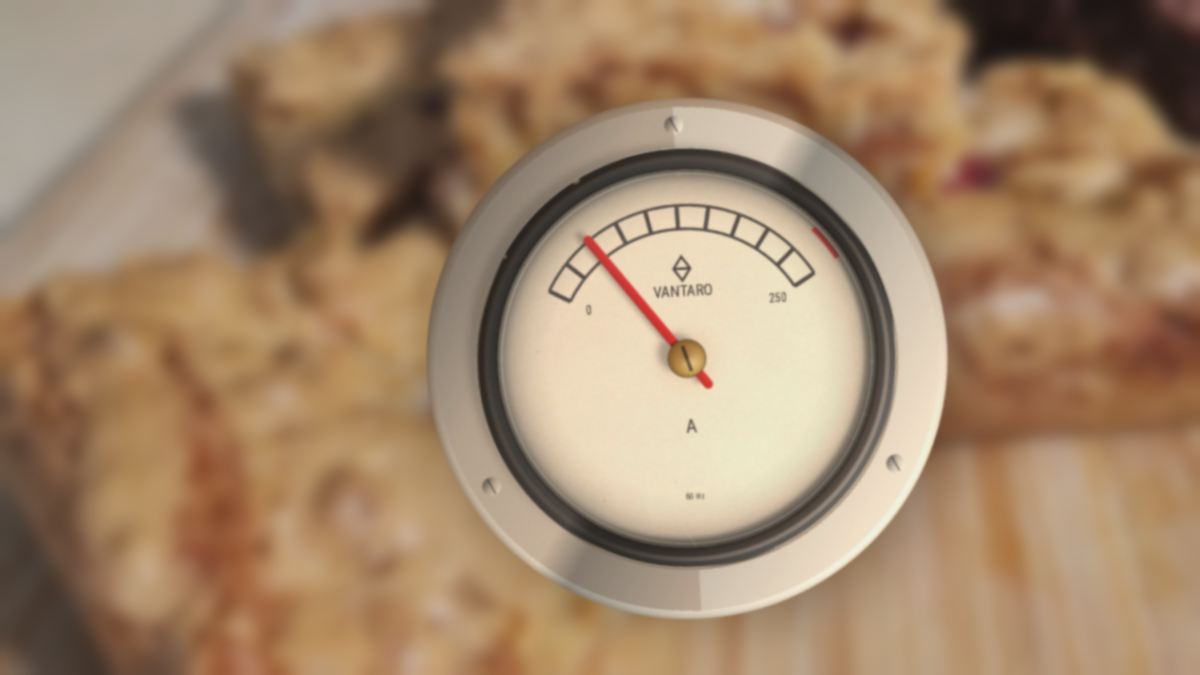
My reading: 50,A
